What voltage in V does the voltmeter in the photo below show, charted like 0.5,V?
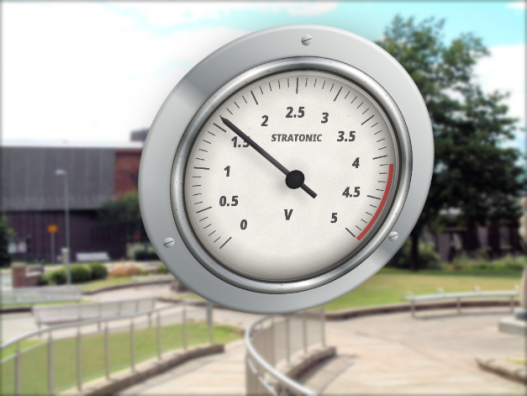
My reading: 1.6,V
